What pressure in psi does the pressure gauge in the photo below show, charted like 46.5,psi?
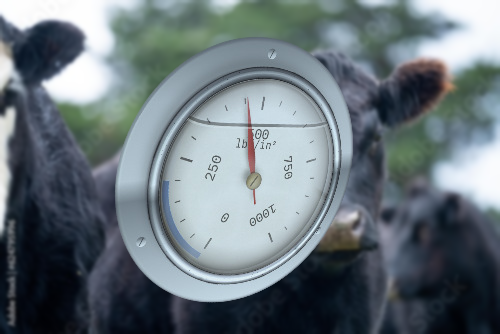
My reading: 450,psi
